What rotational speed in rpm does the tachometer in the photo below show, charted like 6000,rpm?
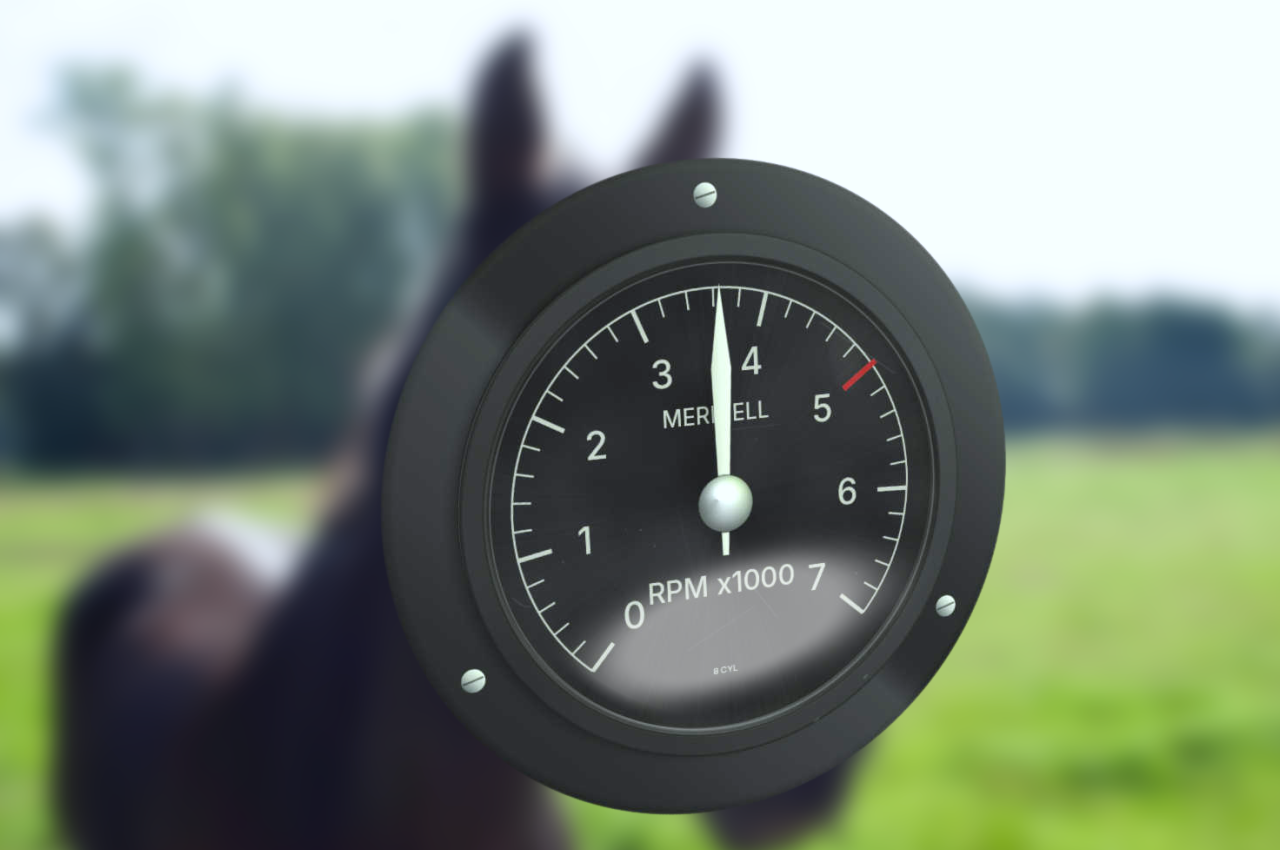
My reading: 3600,rpm
